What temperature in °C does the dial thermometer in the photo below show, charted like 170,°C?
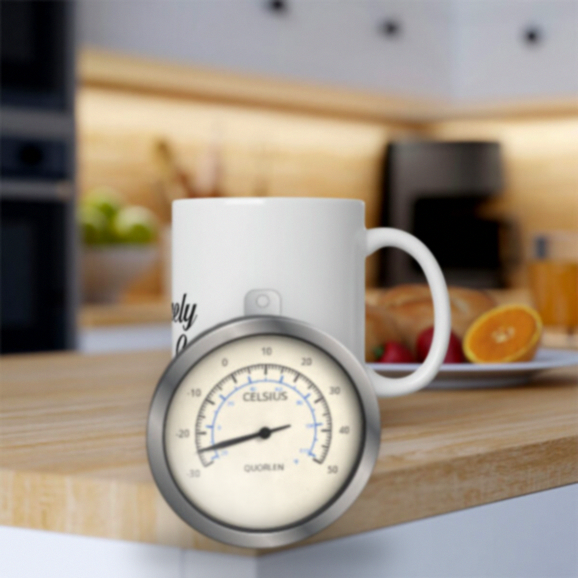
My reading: -25,°C
